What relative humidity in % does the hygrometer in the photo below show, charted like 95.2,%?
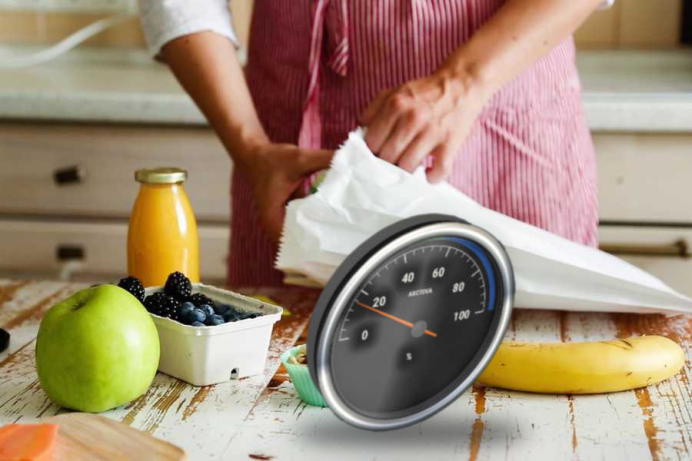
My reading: 16,%
